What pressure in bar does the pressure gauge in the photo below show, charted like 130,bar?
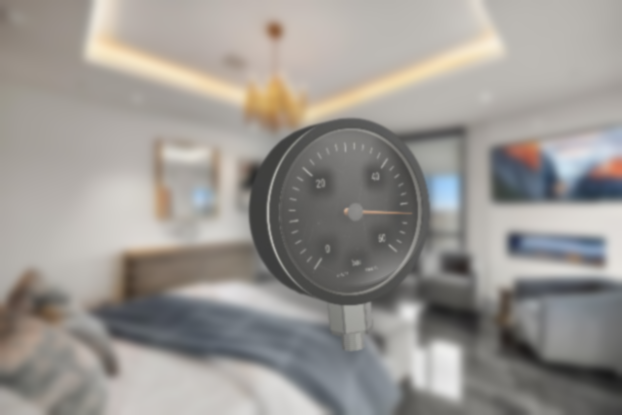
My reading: 52,bar
